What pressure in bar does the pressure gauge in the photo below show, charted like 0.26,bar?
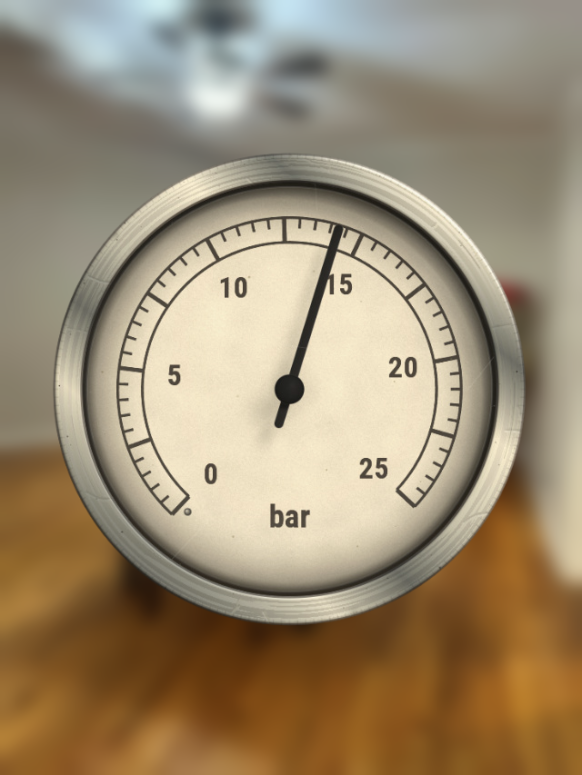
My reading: 14.25,bar
